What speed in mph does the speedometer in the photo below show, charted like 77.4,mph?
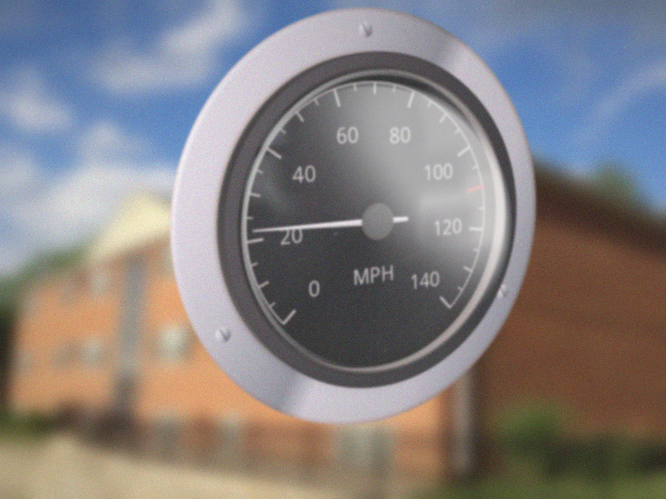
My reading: 22.5,mph
